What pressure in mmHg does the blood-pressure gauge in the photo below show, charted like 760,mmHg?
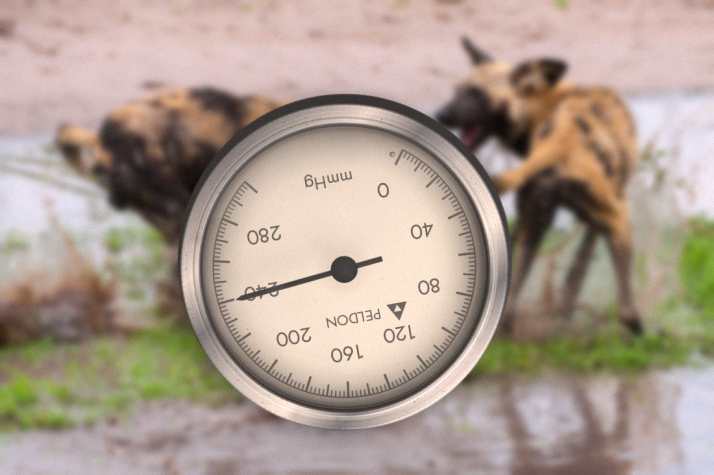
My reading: 240,mmHg
